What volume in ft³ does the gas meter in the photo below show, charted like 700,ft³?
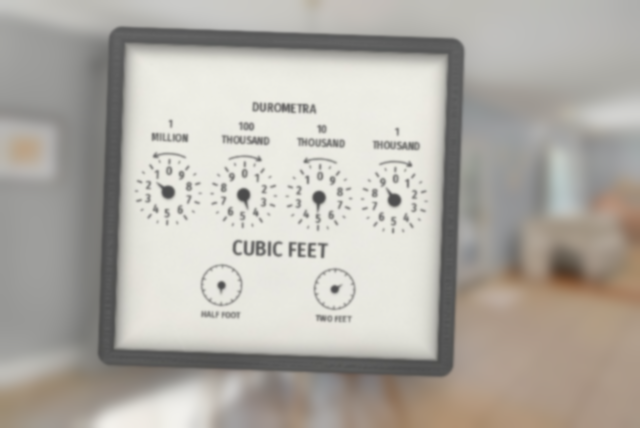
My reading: 144900,ft³
